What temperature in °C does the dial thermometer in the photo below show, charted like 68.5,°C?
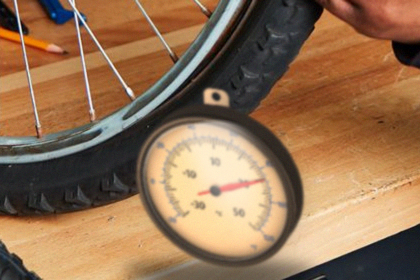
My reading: 30,°C
